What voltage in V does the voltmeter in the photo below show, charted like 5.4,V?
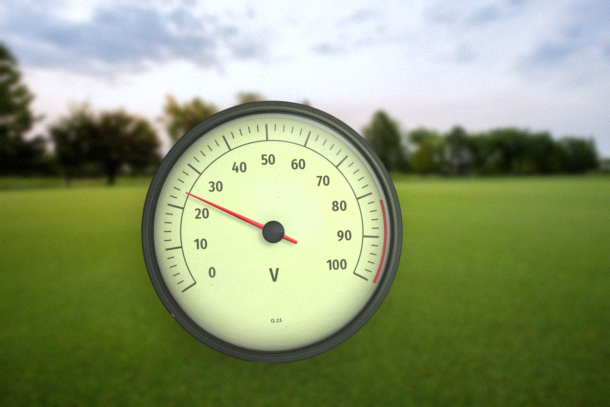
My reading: 24,V
